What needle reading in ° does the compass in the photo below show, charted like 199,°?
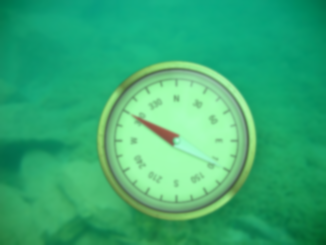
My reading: 300,°
